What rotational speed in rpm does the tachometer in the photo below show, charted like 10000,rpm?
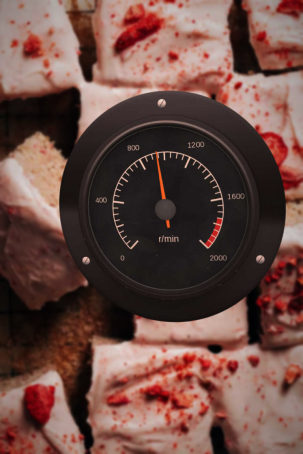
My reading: 950,rpm
